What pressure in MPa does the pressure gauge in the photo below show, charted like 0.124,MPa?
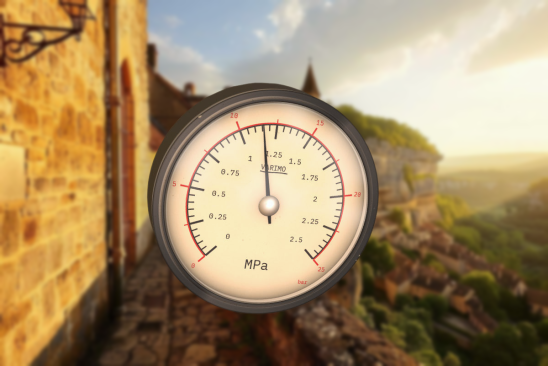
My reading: 1.15,MPa
